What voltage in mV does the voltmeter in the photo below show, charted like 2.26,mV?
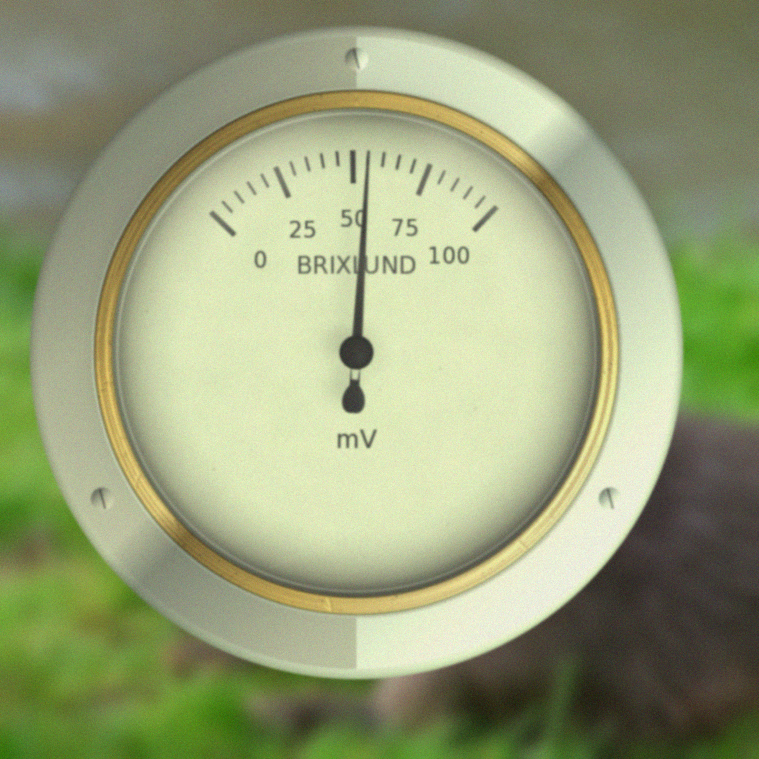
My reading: 55,mV
